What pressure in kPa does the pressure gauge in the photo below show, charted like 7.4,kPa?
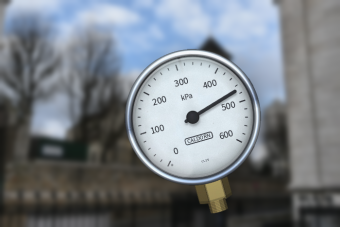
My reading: 470,kPa
